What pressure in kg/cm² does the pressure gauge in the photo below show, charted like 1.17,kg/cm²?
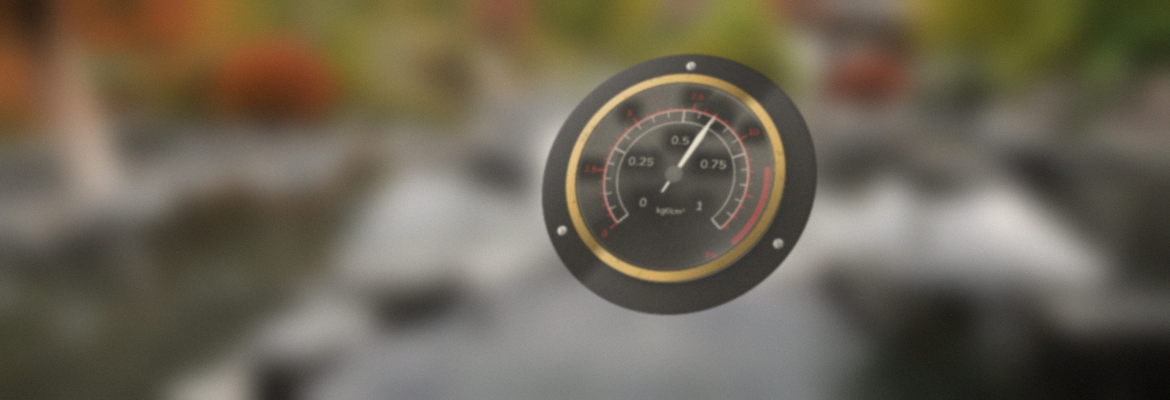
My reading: 0.6,kg/cm²
